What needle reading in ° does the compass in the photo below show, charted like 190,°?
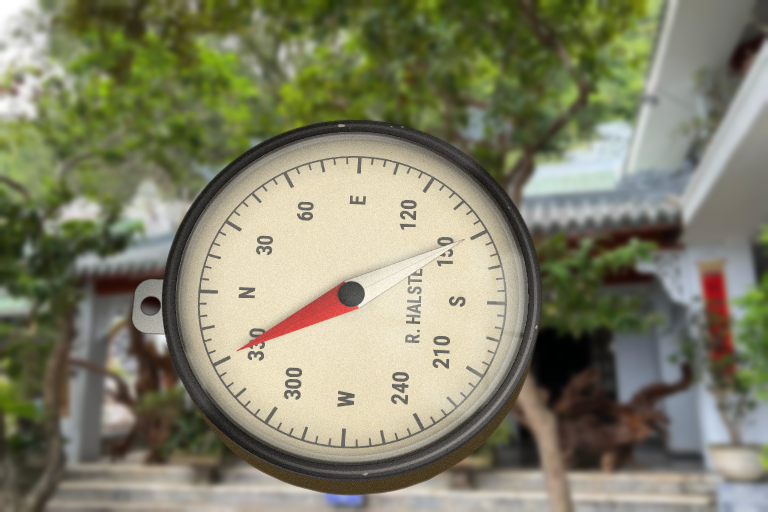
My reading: 330,°
